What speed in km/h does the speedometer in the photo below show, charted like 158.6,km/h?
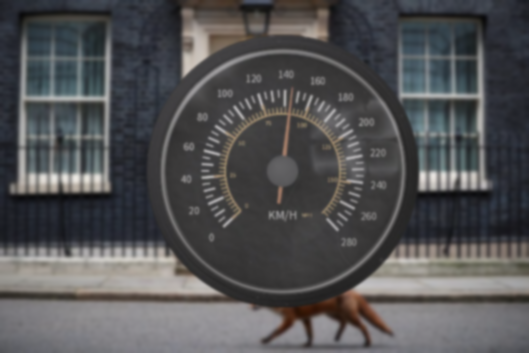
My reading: 145,km/h
